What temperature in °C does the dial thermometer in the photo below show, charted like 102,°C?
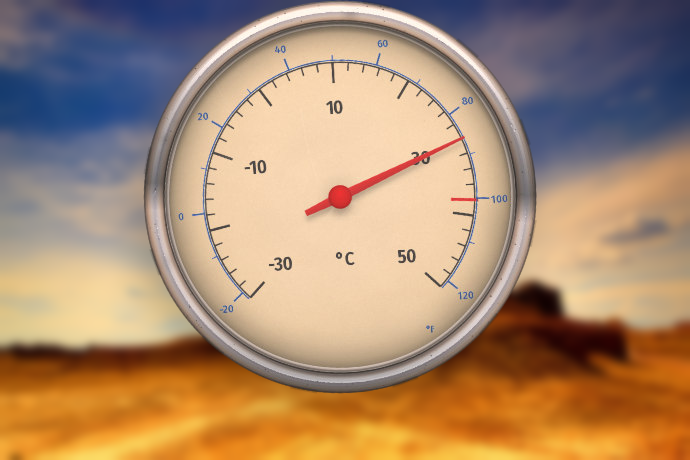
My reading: 30,°C
